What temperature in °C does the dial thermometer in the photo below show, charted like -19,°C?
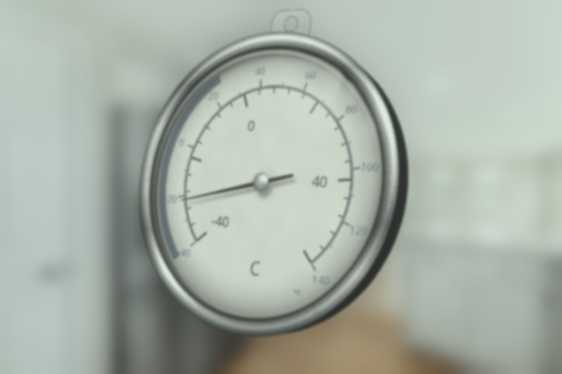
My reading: -30,°C
